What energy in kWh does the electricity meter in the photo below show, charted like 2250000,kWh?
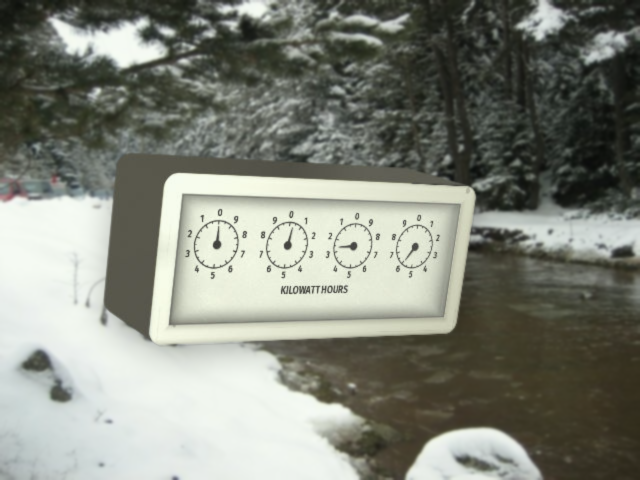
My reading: 26,kWh
